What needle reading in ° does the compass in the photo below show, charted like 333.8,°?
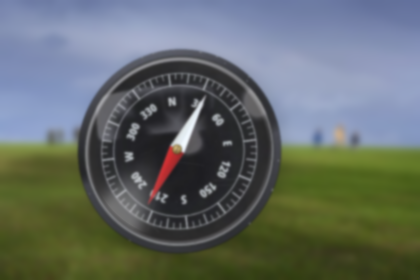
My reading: 215,°
